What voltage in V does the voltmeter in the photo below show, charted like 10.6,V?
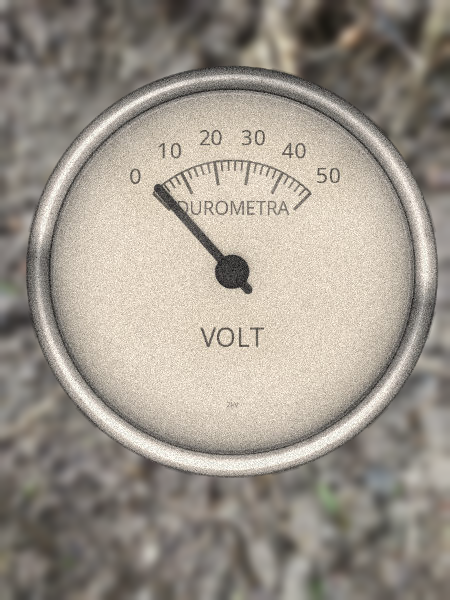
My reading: 2,V
